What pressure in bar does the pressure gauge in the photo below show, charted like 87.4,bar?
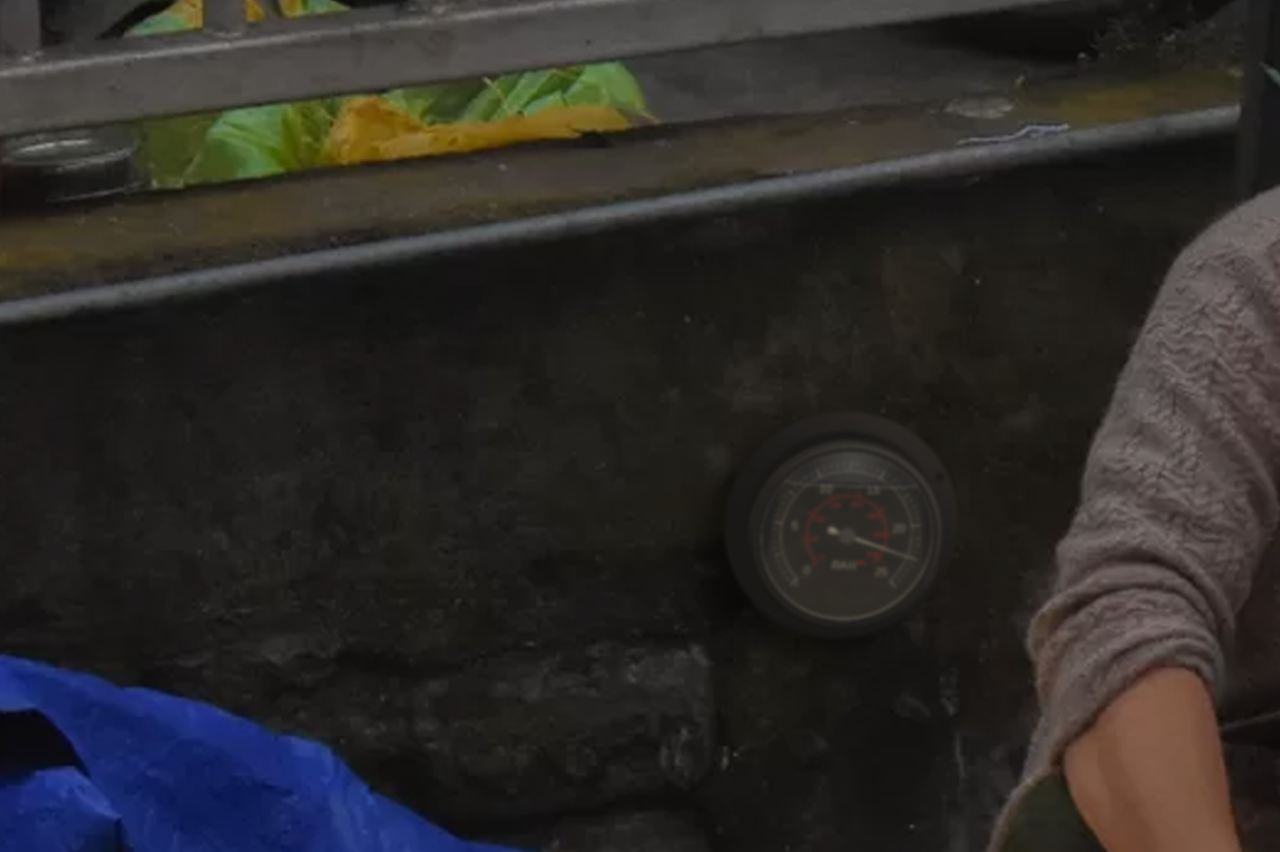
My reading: 22.5,bar
